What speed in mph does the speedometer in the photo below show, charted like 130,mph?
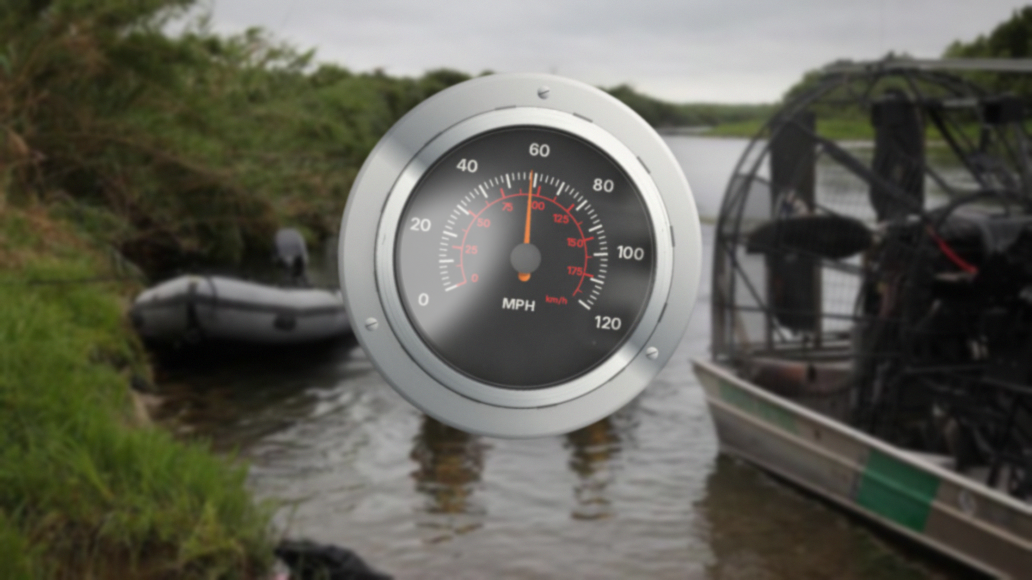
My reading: 58,mph
